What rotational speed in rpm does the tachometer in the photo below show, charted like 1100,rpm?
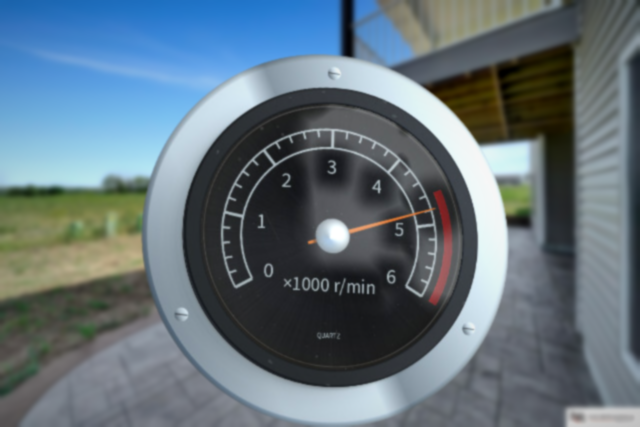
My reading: 4800,rpm
